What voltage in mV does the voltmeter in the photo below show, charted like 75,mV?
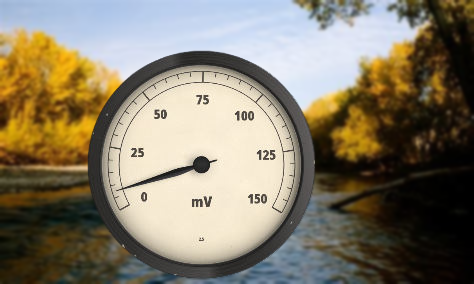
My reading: 7.5,mV
